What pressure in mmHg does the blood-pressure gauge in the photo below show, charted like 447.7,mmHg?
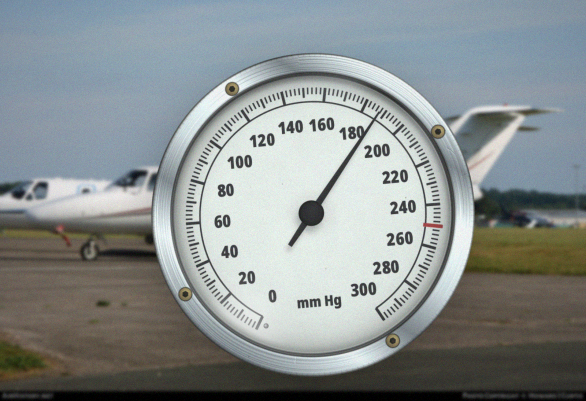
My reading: 188,mmHg
